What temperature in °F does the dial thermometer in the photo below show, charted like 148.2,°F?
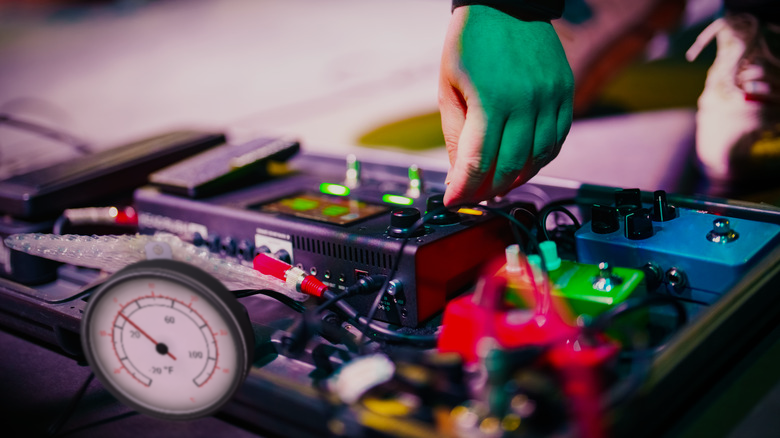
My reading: 30,°F
